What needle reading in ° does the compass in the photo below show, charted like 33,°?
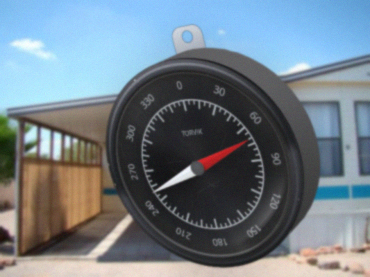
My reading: 70,°
